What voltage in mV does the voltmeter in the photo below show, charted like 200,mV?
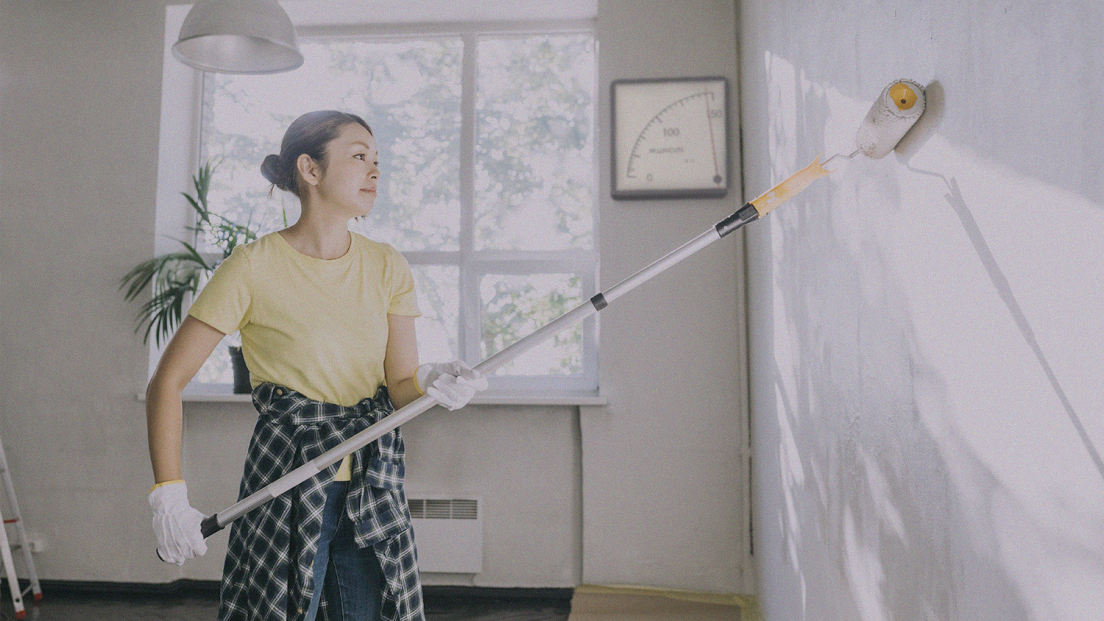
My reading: 145,mV
